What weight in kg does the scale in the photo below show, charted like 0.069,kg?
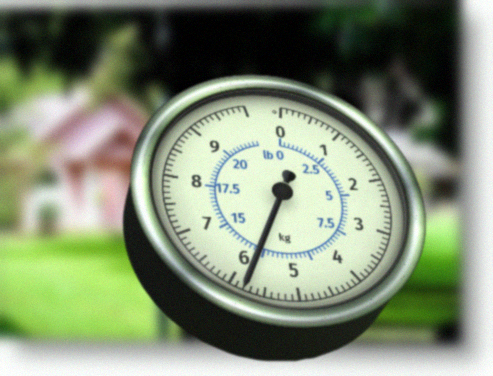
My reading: 5.8,kg
